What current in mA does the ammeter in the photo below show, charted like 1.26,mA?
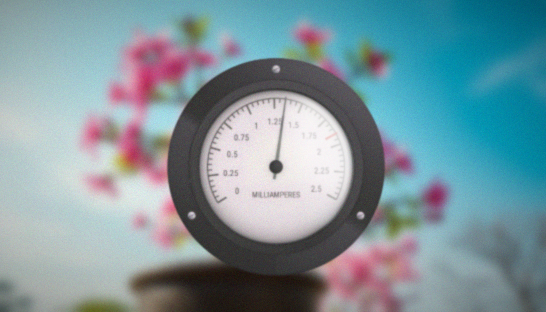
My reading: 1.35,mA
